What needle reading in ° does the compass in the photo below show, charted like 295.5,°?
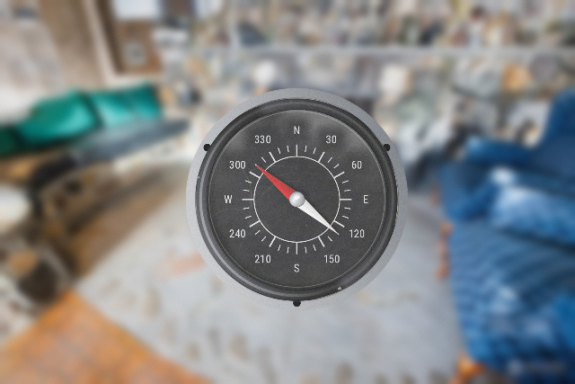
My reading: 310,°
